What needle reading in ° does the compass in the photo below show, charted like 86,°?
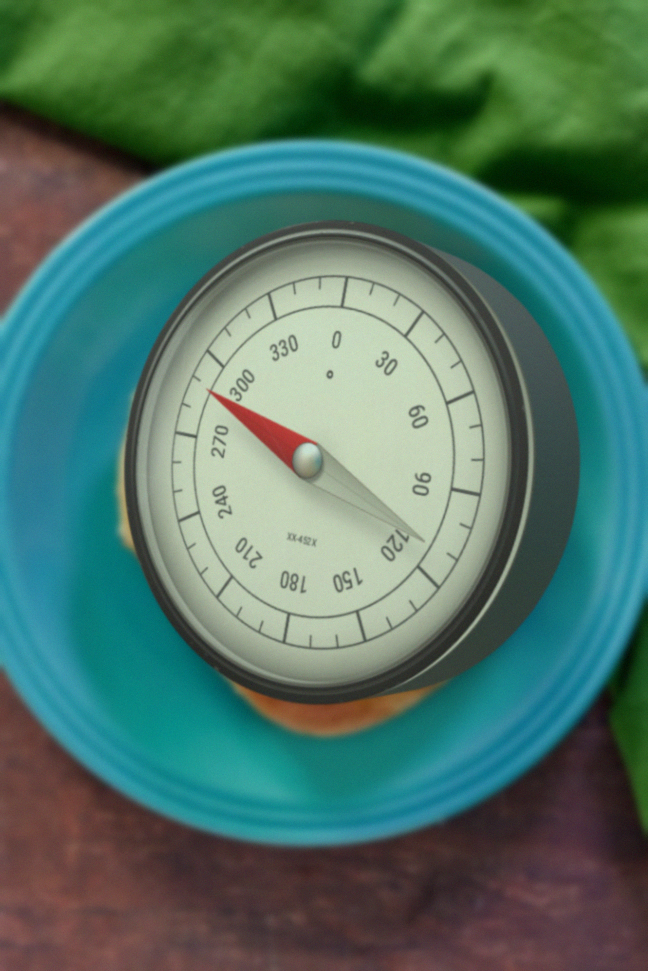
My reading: 290,°
